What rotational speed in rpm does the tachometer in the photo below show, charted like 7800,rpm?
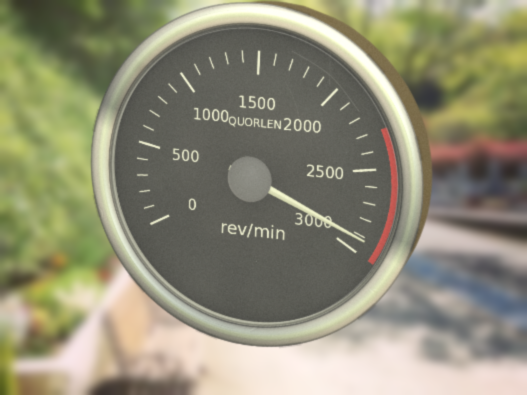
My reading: 2900,rpm
